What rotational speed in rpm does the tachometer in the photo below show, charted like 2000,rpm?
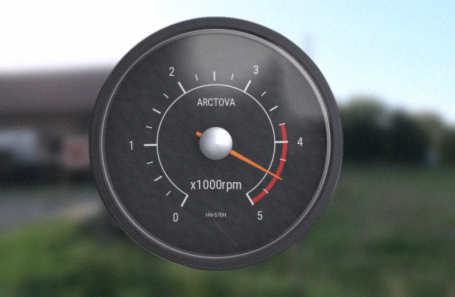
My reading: 4500,rpm
